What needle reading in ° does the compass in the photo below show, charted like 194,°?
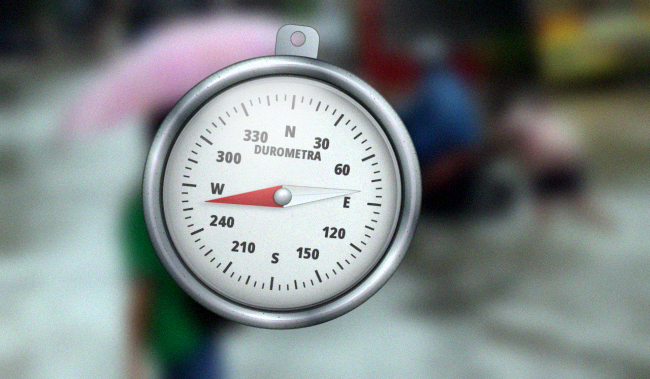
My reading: 260,°
